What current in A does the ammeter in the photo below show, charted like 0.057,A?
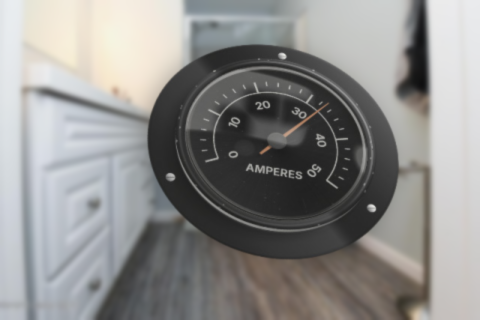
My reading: 33,A
